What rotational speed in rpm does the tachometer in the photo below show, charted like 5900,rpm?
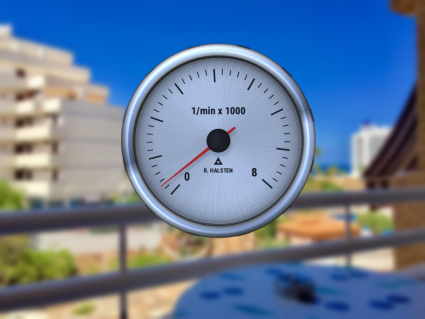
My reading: 300,rpm
